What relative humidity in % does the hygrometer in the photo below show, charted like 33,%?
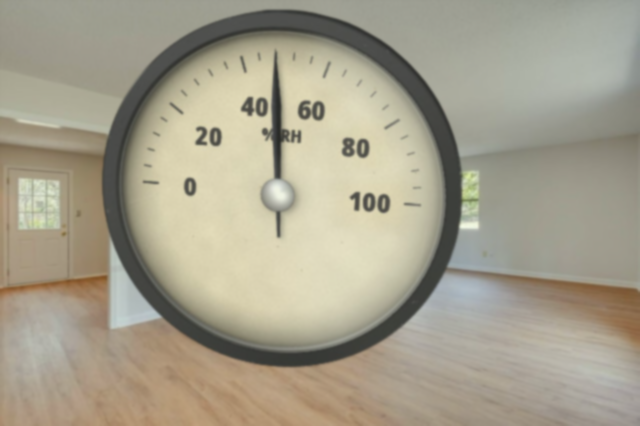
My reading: 48,%
